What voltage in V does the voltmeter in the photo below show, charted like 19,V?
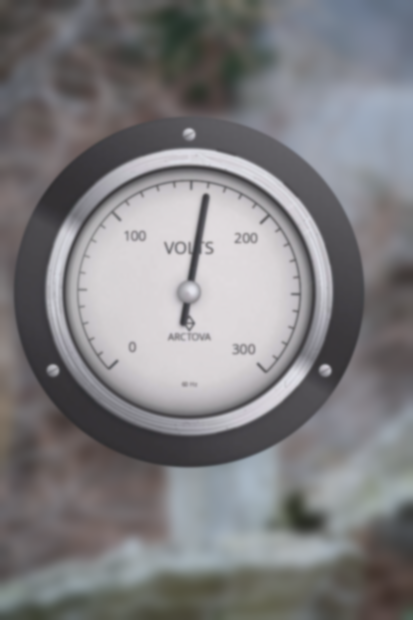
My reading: 160,V
